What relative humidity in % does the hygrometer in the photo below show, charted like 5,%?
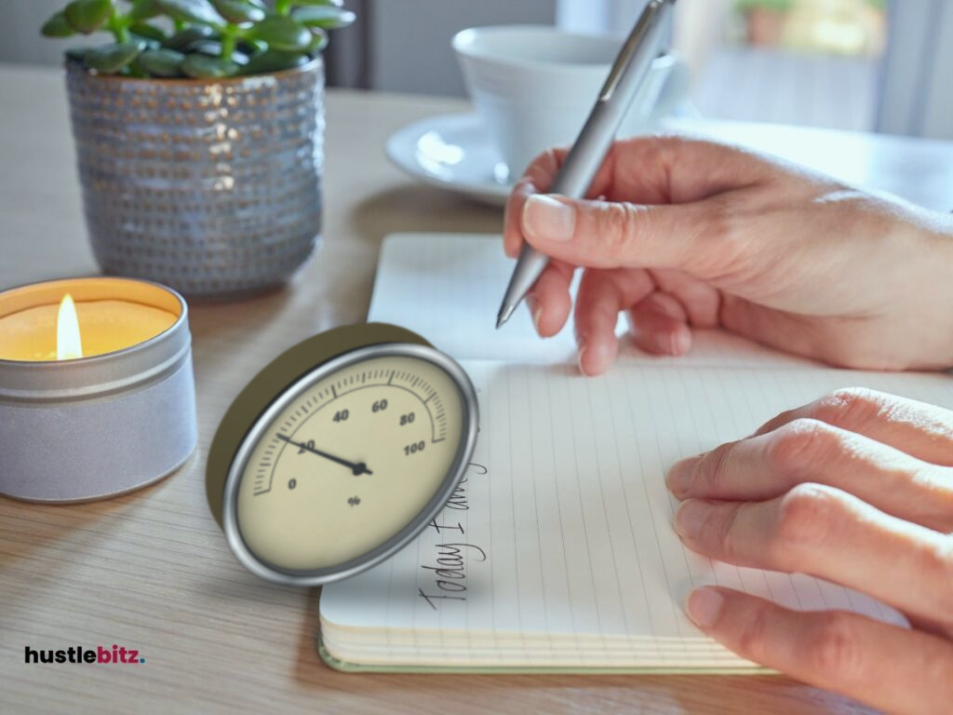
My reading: 20,%
